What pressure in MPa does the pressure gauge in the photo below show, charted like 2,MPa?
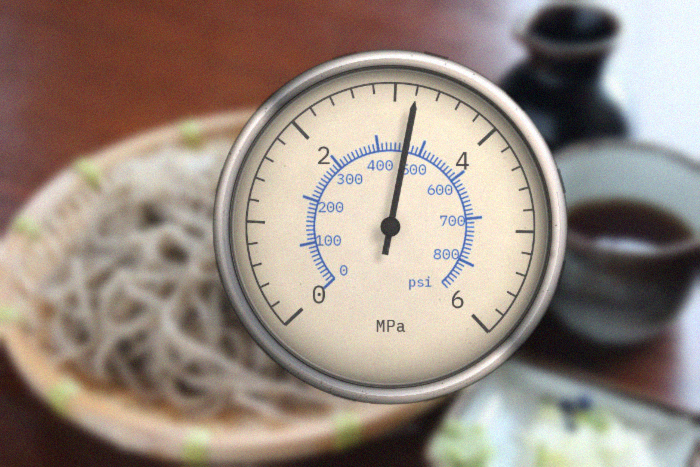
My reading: 3.2,MPa
